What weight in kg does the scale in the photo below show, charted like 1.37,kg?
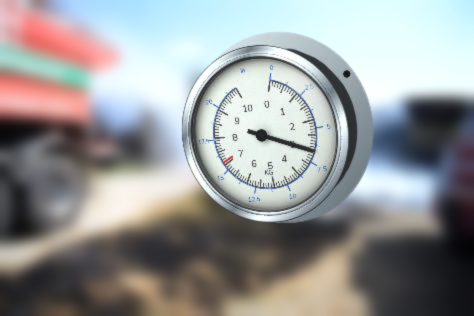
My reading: 3,kg
